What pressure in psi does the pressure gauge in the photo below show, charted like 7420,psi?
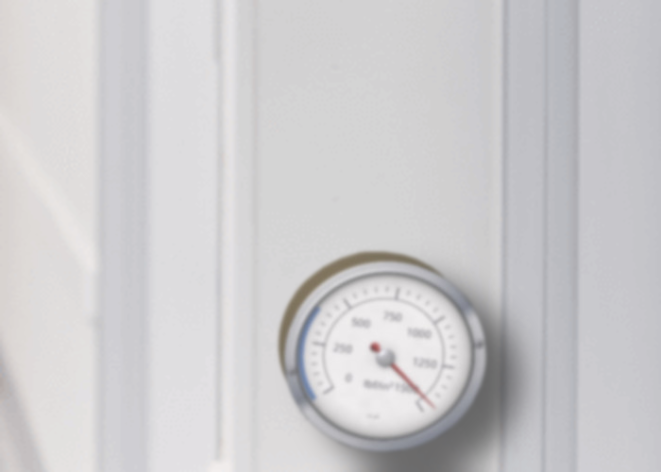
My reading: 1450,psi
